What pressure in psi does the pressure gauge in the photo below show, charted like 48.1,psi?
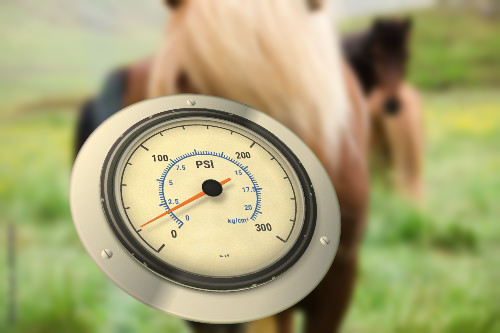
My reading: 20,psi
